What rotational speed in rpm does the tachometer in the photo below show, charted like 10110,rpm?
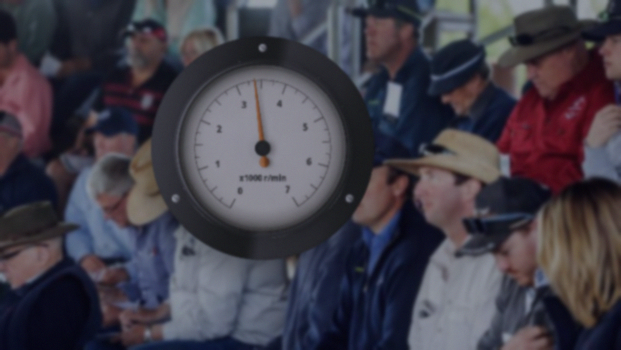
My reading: 3375,rpm
